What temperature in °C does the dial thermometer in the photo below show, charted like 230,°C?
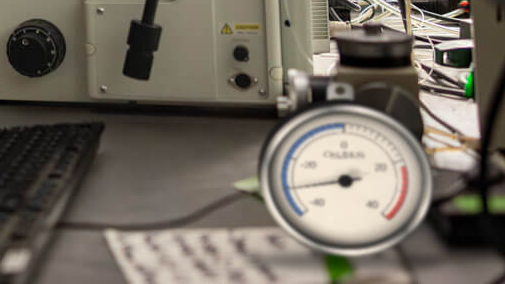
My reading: -30,°C
